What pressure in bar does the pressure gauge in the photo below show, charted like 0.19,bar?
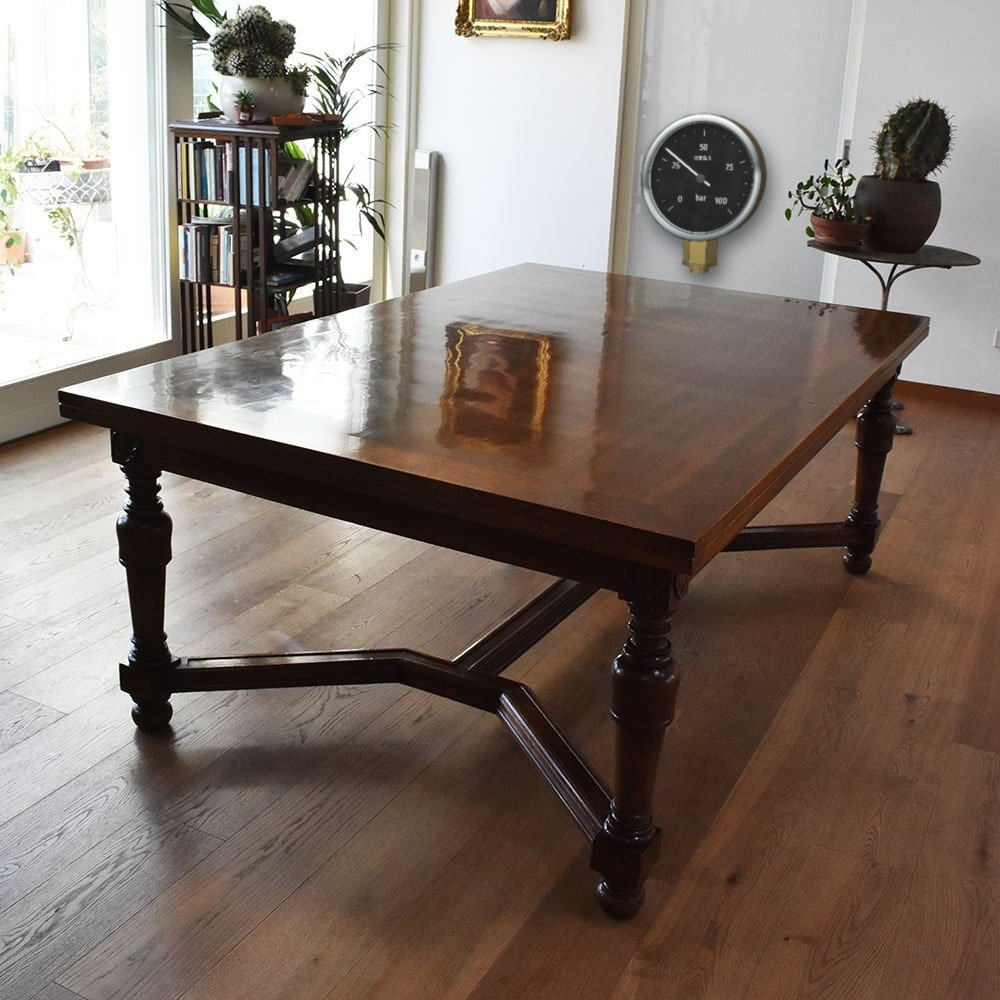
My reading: 30,bar
